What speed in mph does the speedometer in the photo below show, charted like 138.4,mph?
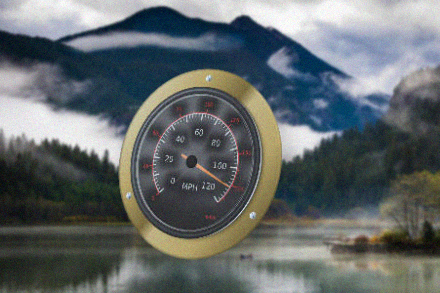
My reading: 110,mph
